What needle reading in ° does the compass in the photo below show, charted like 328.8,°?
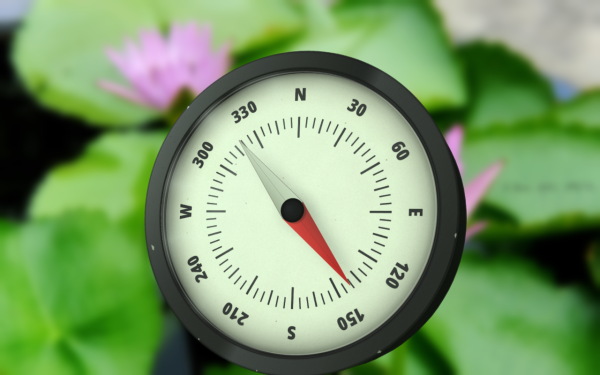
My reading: 140,°
